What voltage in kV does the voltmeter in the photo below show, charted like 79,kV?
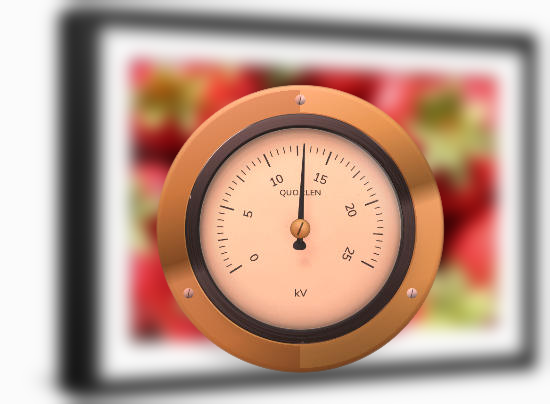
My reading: 13,kV
